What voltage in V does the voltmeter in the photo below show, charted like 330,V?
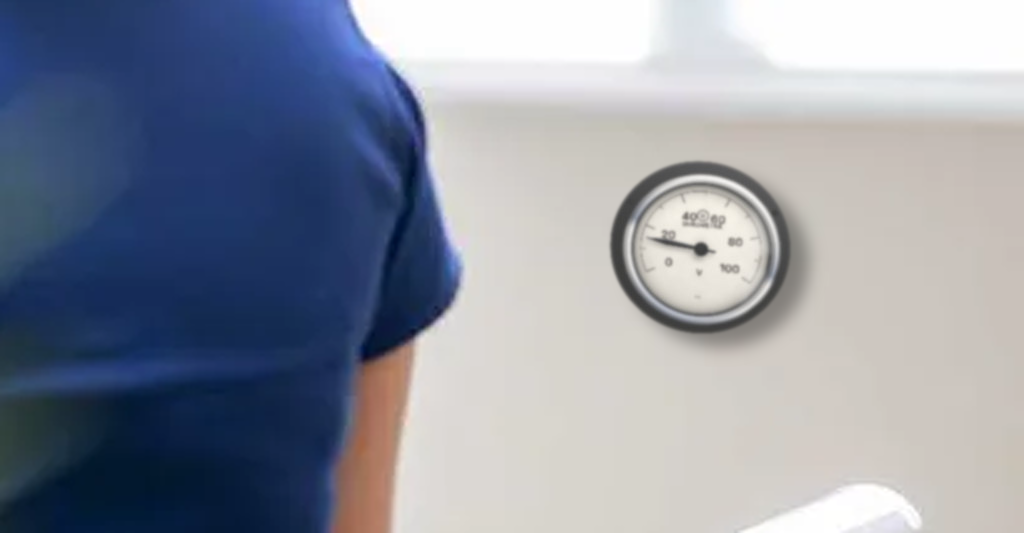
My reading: 15,V
